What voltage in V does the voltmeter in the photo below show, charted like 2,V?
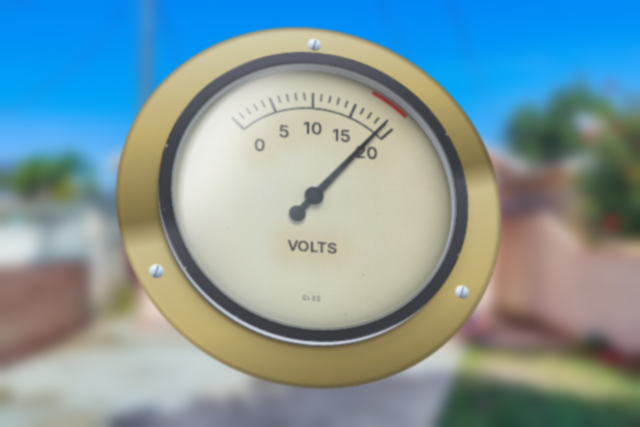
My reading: 19,V
